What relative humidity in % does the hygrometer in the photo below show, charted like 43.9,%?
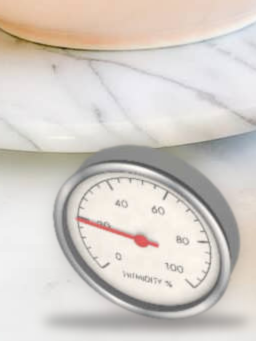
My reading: 20,%
